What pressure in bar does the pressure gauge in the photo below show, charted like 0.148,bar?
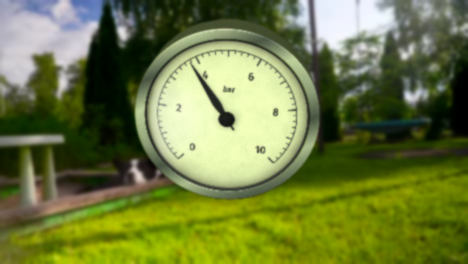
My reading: 3.8,bar
